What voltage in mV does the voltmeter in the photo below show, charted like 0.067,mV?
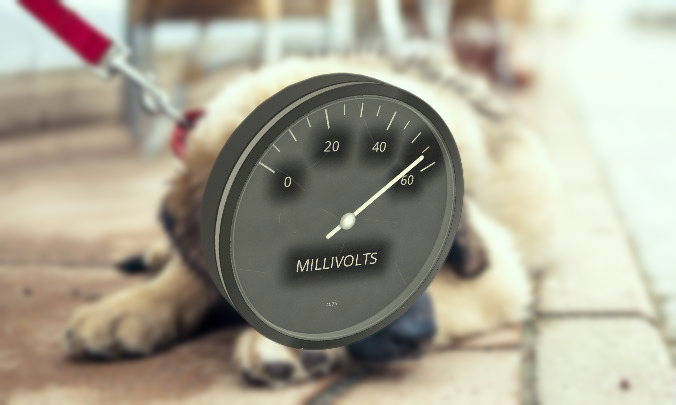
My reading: 55,mV
